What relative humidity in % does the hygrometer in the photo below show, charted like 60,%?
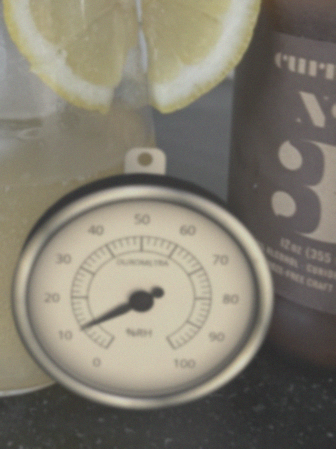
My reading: 10,%
